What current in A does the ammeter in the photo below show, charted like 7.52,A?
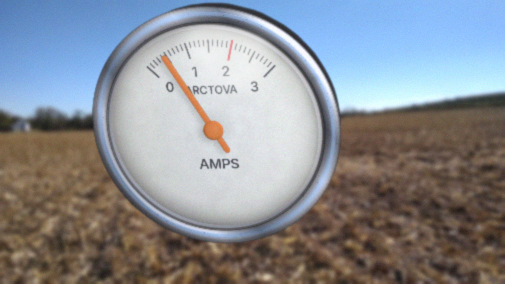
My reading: 0.5,A
